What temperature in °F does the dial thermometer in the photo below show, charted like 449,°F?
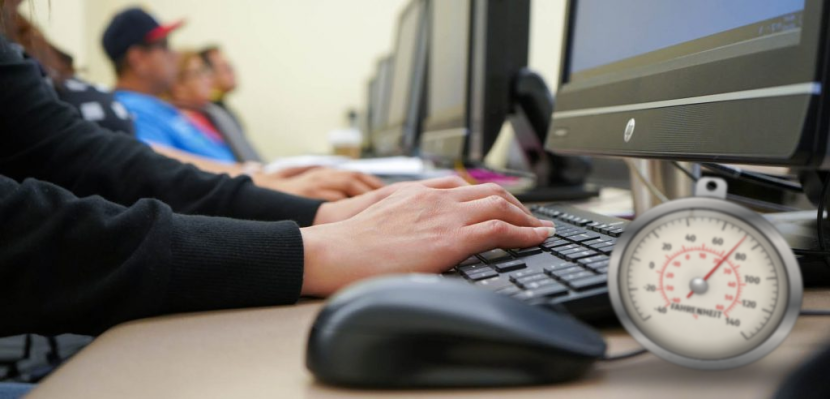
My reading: 72,°F
